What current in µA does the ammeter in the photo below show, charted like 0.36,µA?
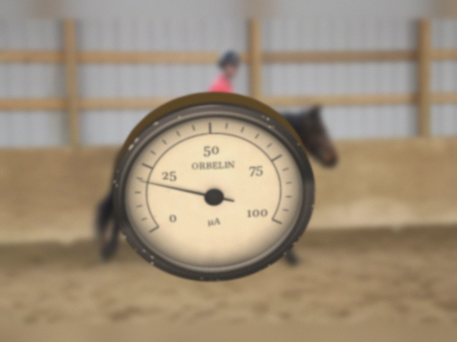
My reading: 20,µA
